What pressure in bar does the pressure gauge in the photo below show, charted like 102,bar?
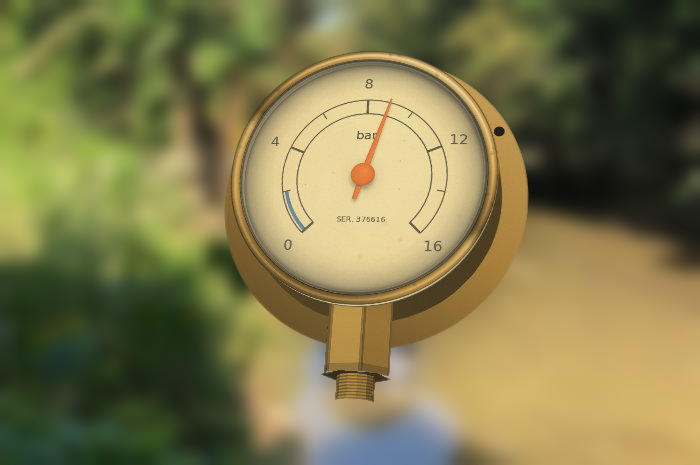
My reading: 9,bar
